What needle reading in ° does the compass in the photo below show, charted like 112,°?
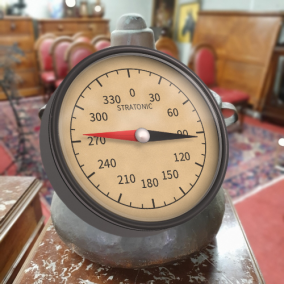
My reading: 275,°
